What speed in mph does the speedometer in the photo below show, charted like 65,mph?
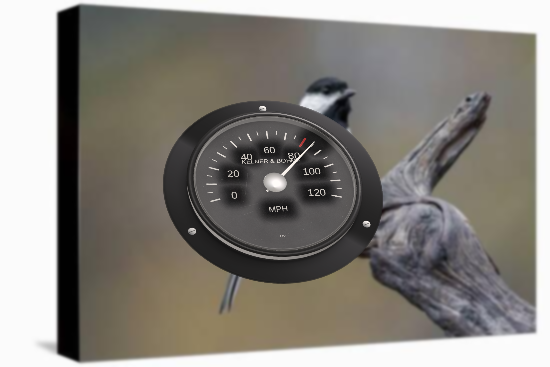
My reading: 85,mph
